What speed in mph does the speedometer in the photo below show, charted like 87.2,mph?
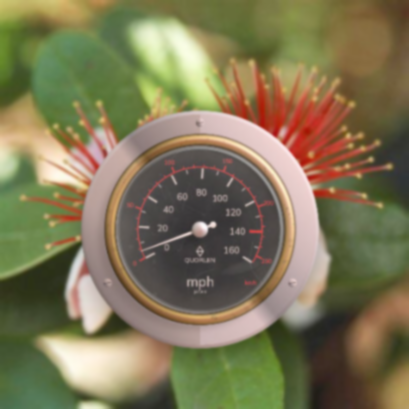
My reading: 5,mph
